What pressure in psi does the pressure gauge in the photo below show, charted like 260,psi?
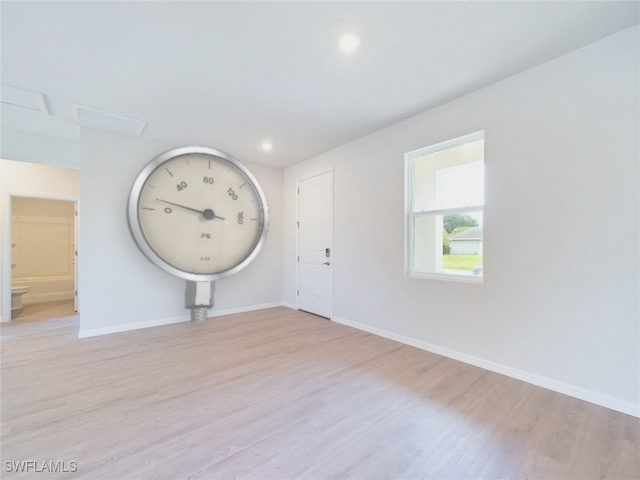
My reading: 10,psi
